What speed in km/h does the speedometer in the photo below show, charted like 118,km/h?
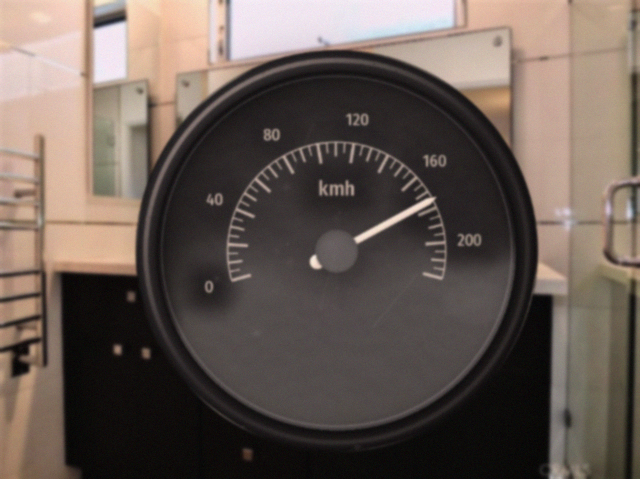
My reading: 175,km/h
